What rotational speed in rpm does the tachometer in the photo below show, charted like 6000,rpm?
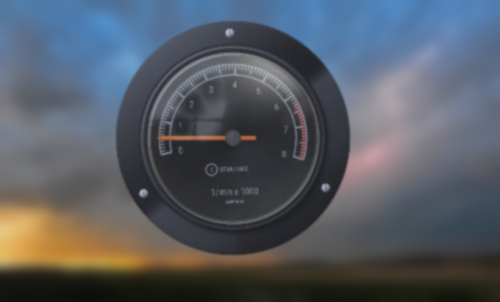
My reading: 500,rpm
